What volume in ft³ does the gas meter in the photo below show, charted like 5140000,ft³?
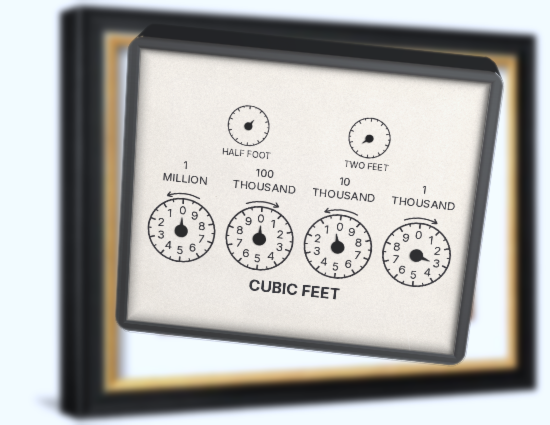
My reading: 300,ft³
